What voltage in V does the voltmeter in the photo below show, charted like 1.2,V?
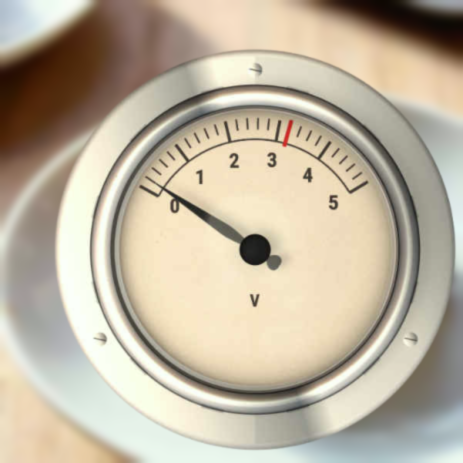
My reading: 0.2,V
